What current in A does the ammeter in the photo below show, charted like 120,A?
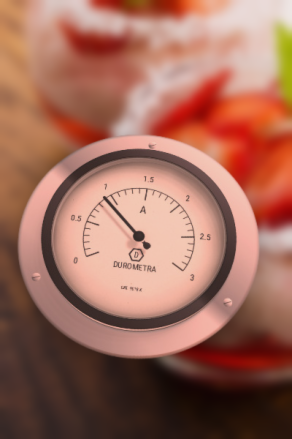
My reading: 0.9,A
